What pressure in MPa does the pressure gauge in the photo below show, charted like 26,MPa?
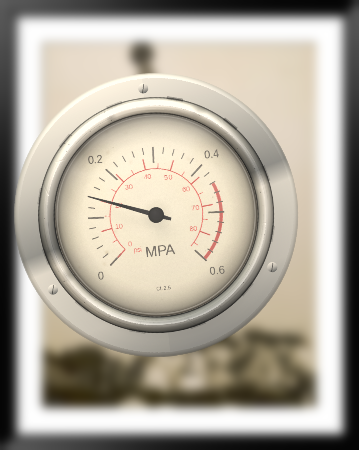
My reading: 0.14,MPa
